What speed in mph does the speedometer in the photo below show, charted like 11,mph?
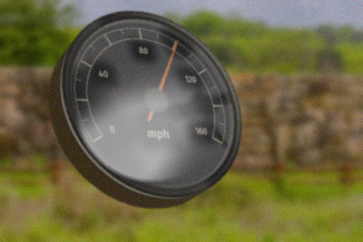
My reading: 100,mph
